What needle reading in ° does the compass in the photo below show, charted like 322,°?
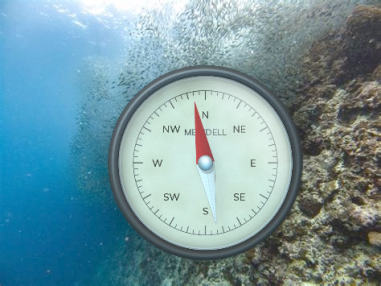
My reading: 350,°
